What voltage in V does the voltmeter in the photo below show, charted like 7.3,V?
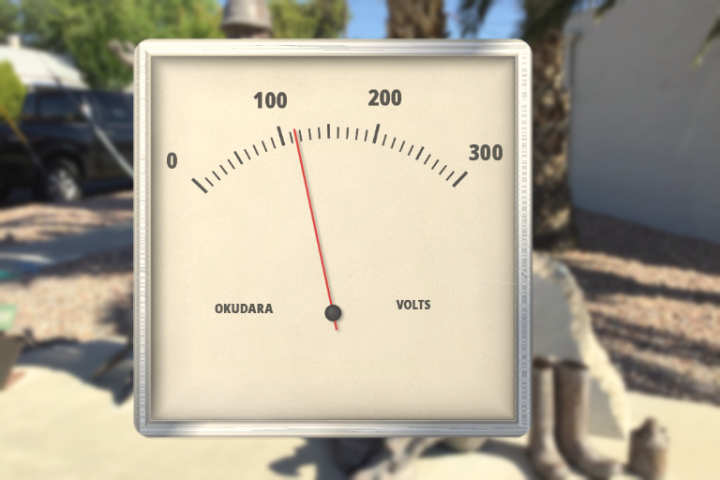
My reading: 115,V
